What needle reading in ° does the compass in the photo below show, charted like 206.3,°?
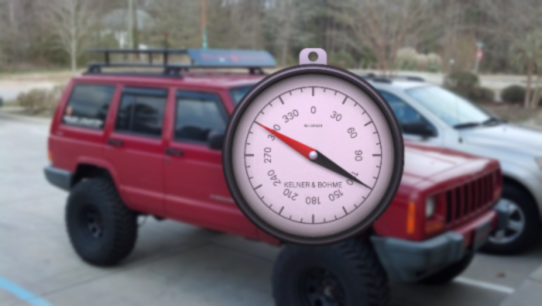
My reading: 300,°
